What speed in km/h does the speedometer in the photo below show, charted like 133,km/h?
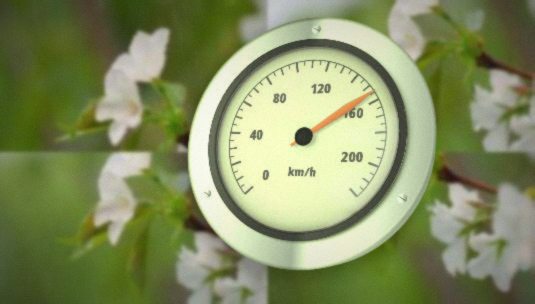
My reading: 155,km/h
